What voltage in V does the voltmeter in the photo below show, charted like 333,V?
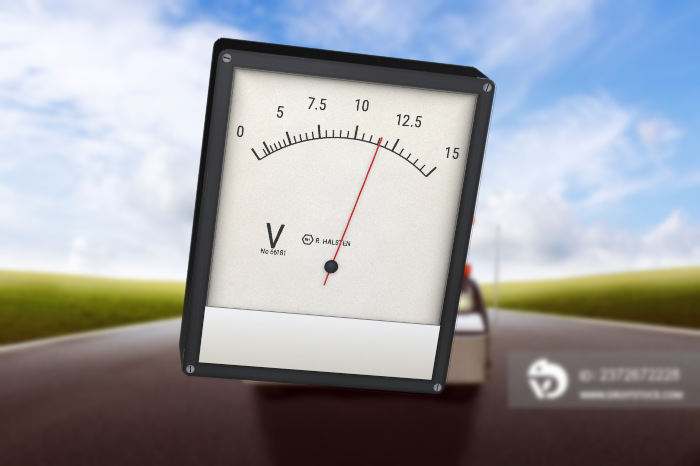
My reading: 11.5,V
